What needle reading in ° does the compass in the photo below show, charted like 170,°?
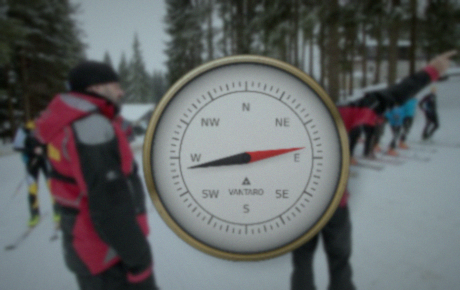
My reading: 80,°
